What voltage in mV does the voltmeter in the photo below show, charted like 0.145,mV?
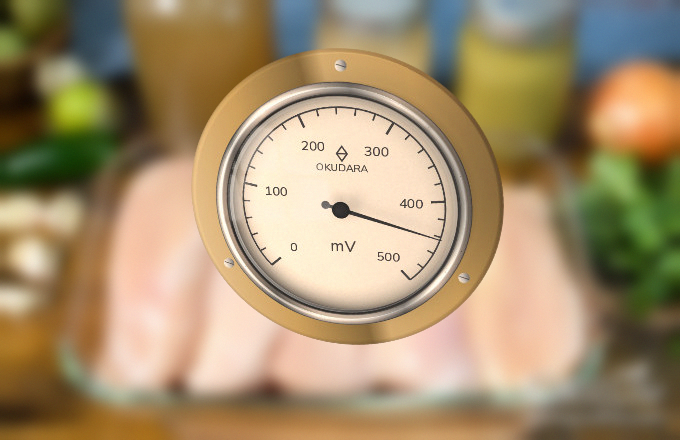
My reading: 440,mV
